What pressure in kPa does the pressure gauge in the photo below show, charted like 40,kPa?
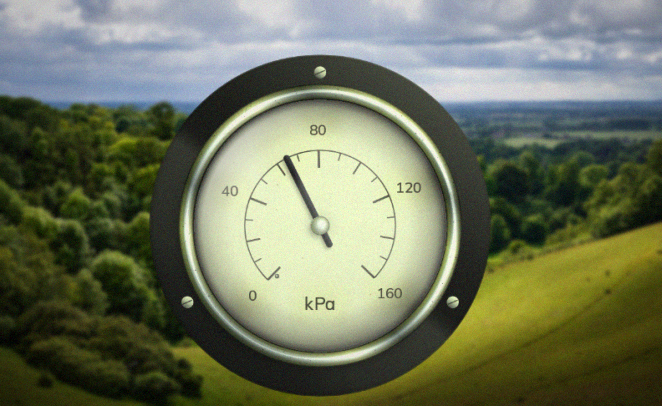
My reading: 65,kPa
